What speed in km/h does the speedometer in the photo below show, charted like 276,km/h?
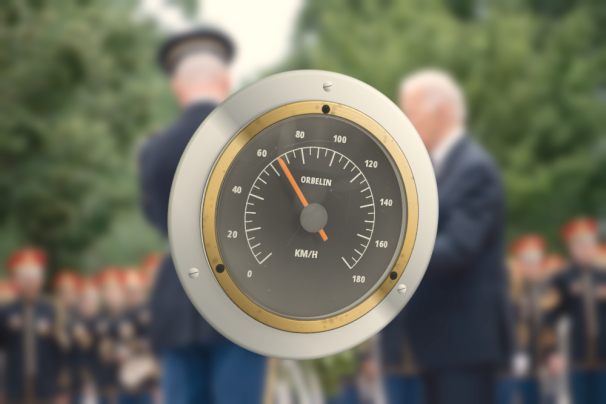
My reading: 65,km/h
